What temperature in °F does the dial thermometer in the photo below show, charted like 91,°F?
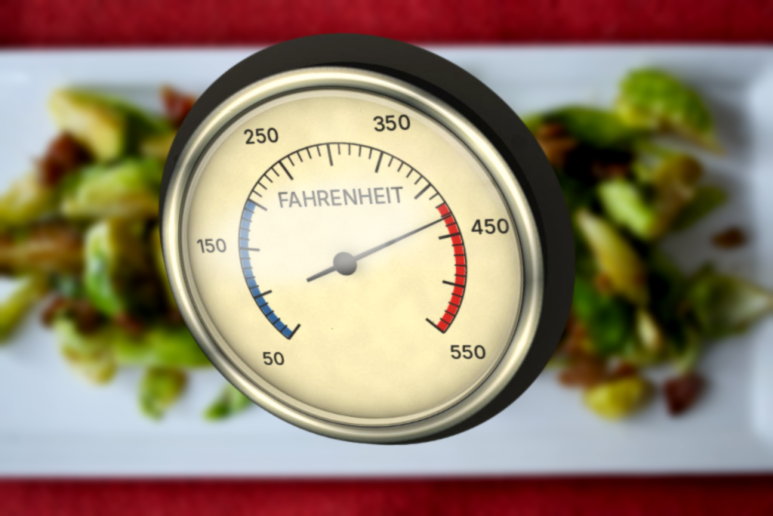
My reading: 430,°F
